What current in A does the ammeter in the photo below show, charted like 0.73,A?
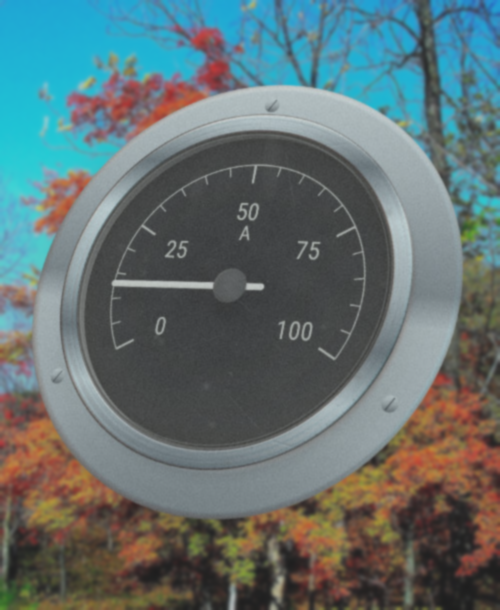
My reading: 12.5,A
